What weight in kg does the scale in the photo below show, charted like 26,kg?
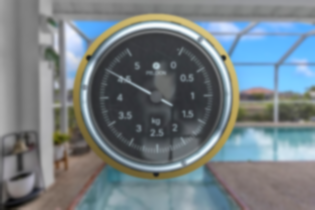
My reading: 4.5,kg
